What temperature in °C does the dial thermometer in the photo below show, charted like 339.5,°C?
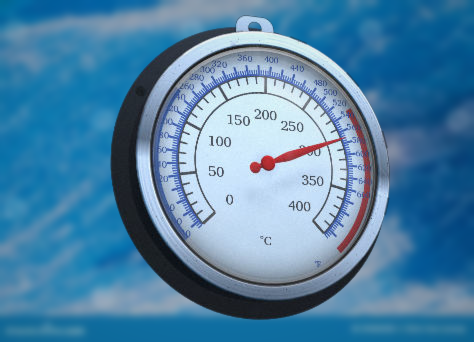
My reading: 300,°C
